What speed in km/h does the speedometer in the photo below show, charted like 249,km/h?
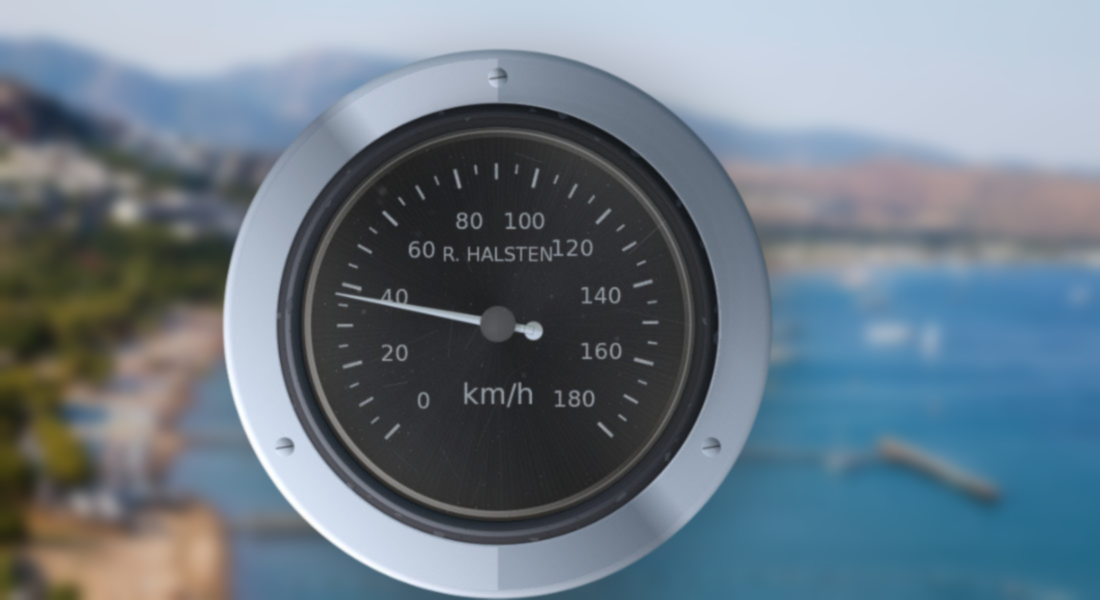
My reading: 37.5,km/h
